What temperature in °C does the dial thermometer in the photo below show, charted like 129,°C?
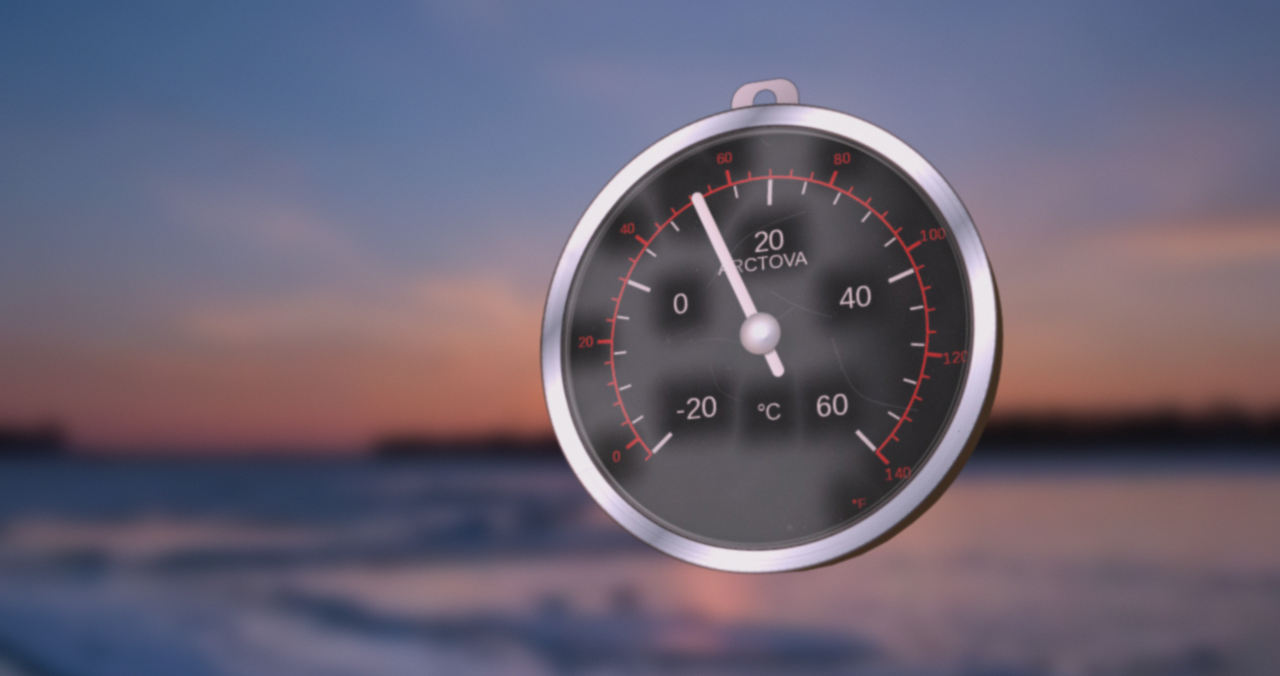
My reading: 12,°C
